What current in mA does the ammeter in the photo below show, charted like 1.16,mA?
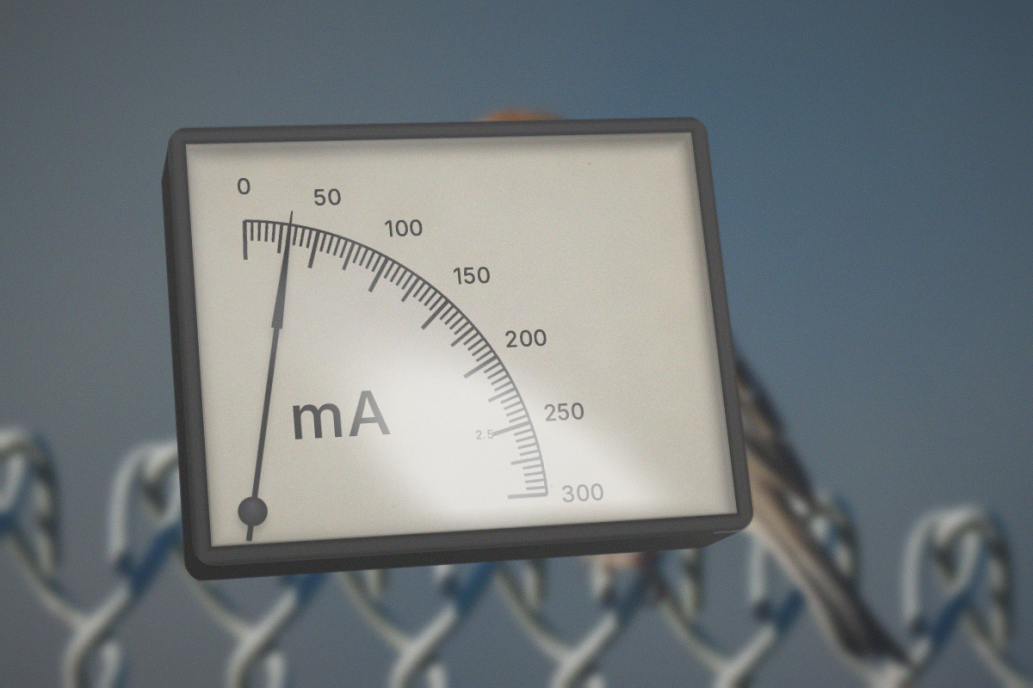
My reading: 30,mA
